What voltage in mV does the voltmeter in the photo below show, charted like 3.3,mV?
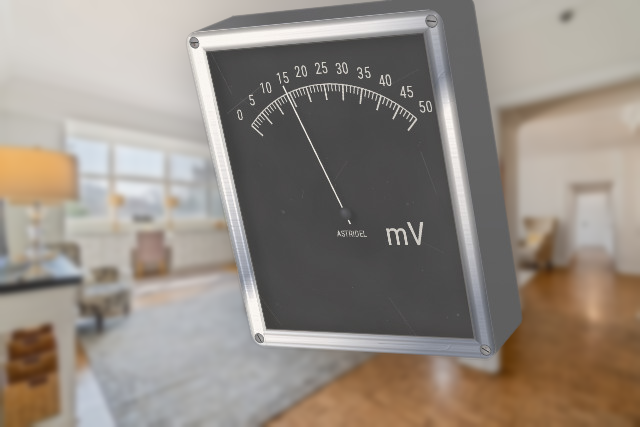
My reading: 15,mV
